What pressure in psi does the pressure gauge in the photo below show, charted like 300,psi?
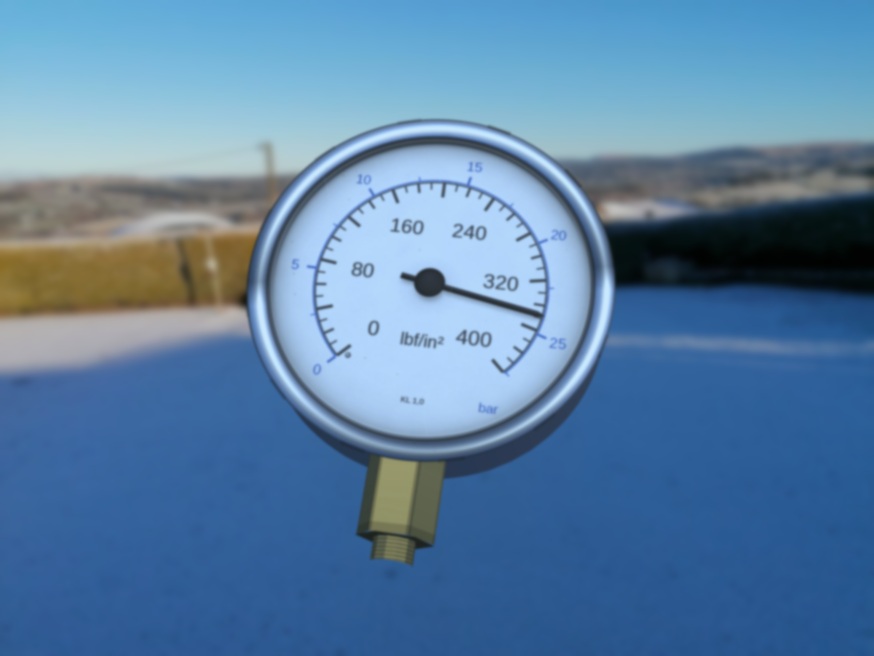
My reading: 350,psi
